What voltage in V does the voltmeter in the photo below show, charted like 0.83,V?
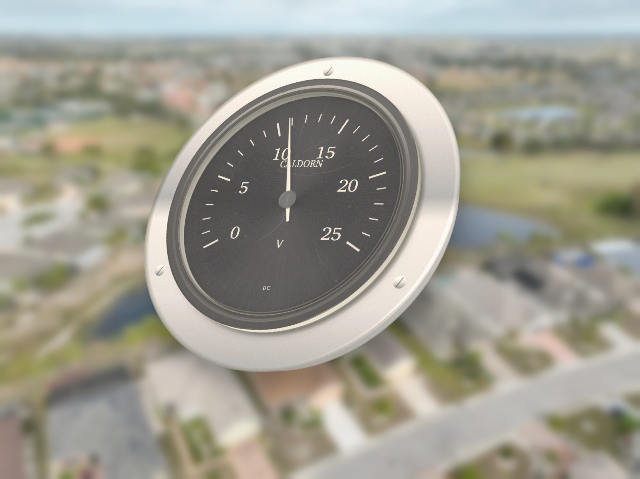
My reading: 11,V
